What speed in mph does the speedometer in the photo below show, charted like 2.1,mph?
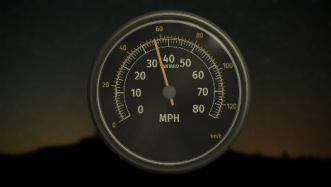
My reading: 35,mph
